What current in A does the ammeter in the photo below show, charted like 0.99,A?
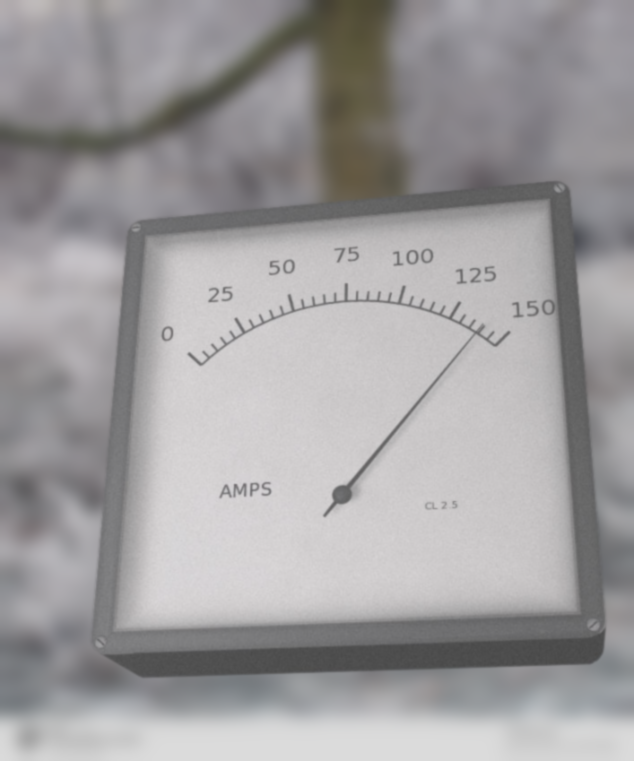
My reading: 140,A
